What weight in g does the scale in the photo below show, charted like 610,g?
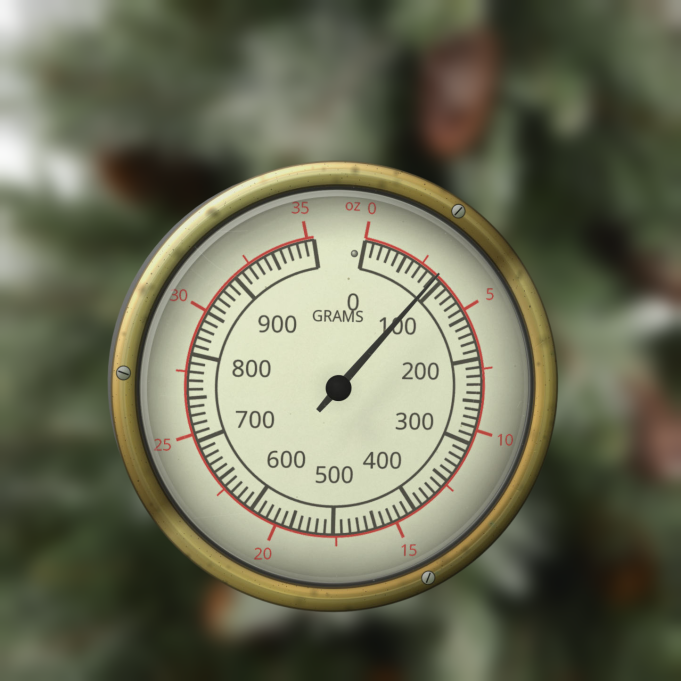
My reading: 90,g
